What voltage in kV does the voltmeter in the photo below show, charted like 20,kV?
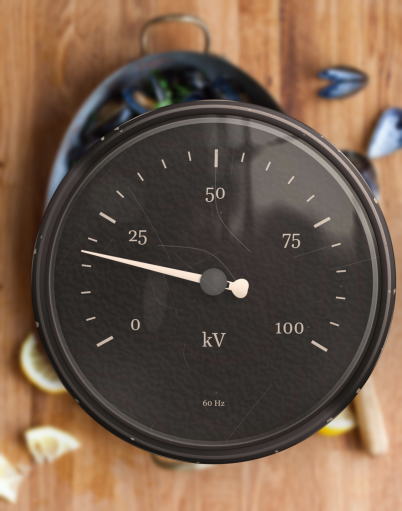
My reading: 17.5,kV
